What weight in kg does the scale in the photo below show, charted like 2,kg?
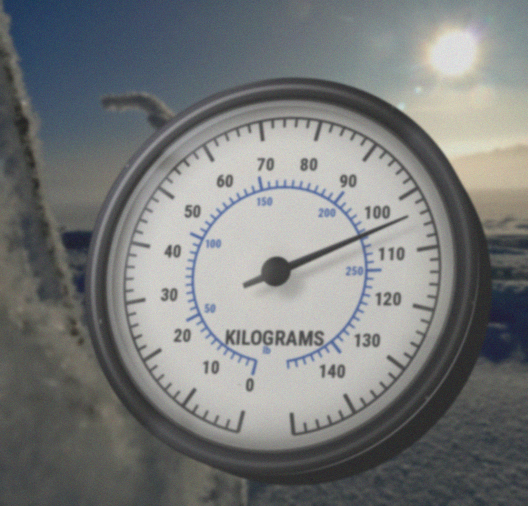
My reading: 104,kg
